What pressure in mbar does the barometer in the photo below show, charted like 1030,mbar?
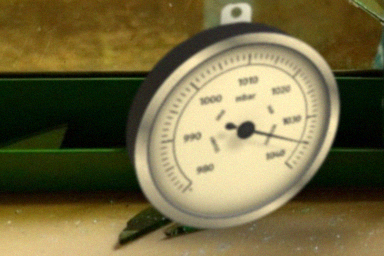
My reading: 1035,mbar
